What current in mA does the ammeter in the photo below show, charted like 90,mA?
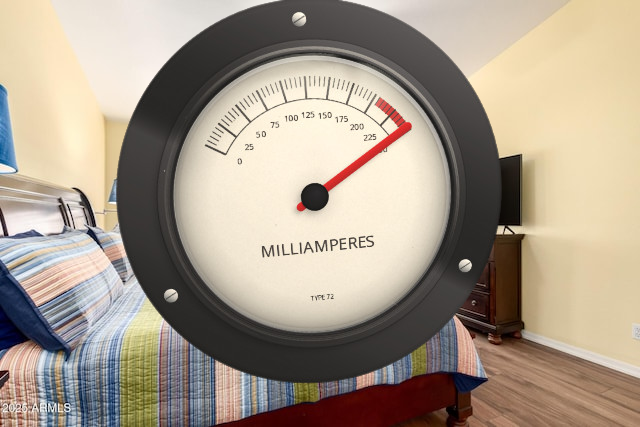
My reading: 245,mA
